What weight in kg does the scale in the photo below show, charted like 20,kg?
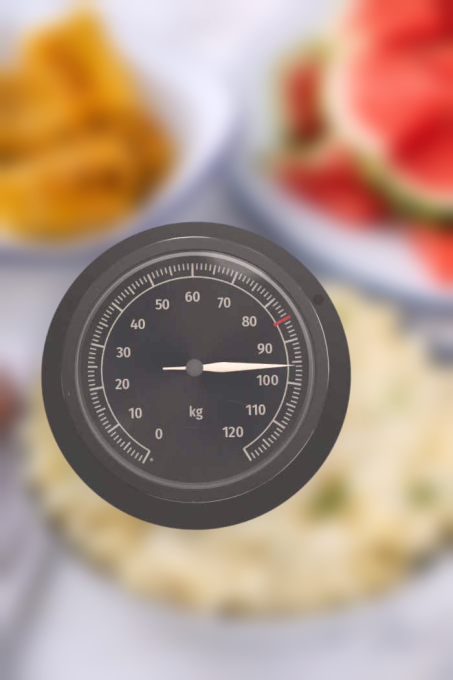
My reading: 96,kg
